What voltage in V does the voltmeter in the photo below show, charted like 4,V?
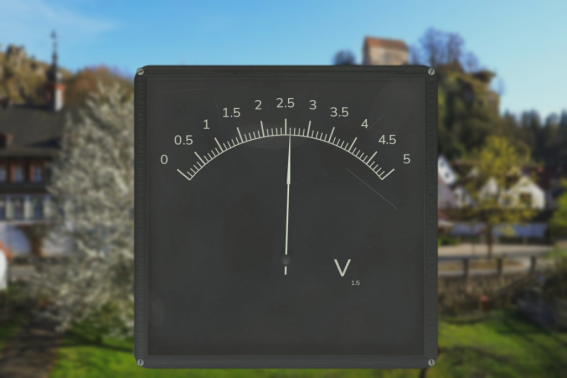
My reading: 2.6,V
